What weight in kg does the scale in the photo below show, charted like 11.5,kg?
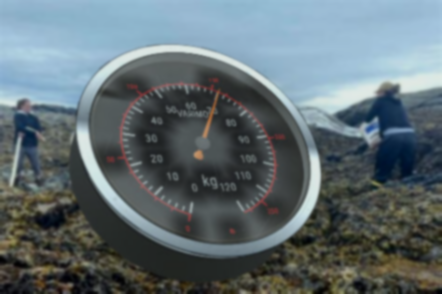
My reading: 70,kg
